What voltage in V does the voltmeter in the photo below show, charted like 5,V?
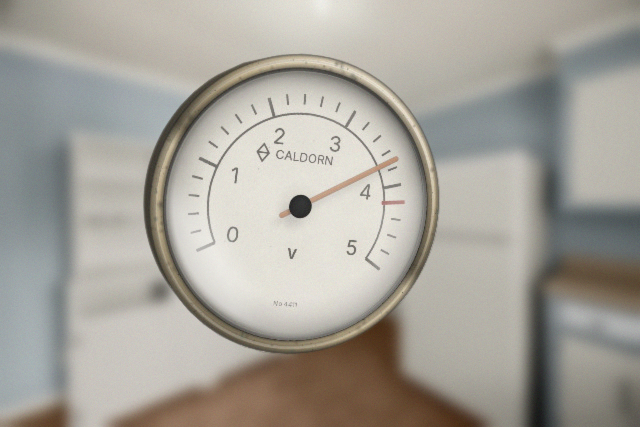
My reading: 3.7,V
